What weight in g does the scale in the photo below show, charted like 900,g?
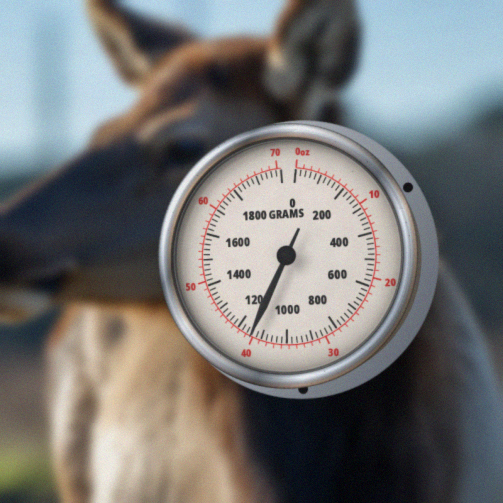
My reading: 1140,g
